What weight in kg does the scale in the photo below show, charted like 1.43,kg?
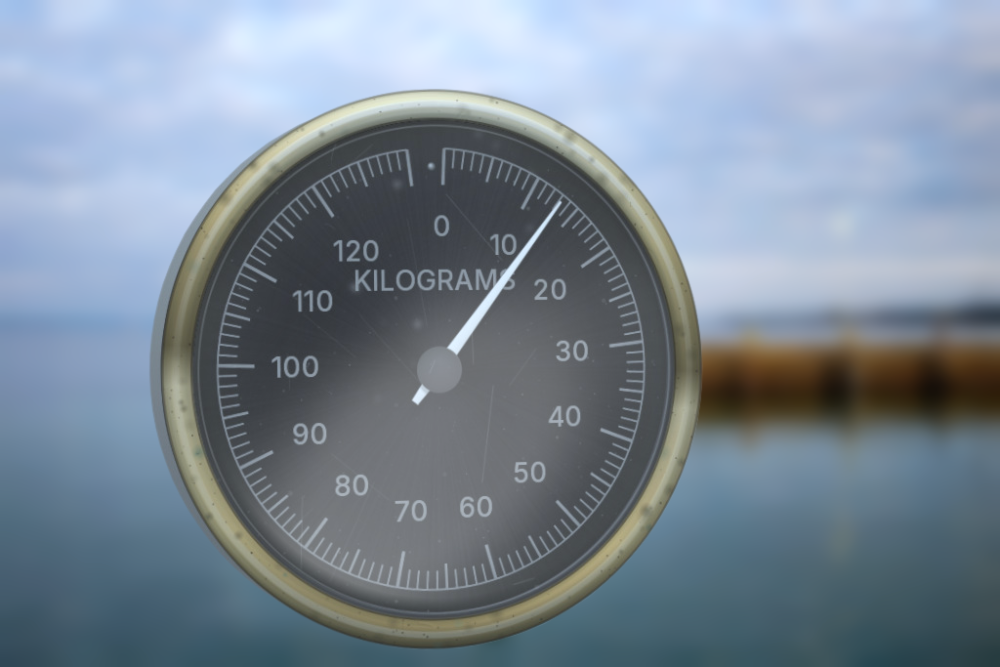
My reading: 13,kg
